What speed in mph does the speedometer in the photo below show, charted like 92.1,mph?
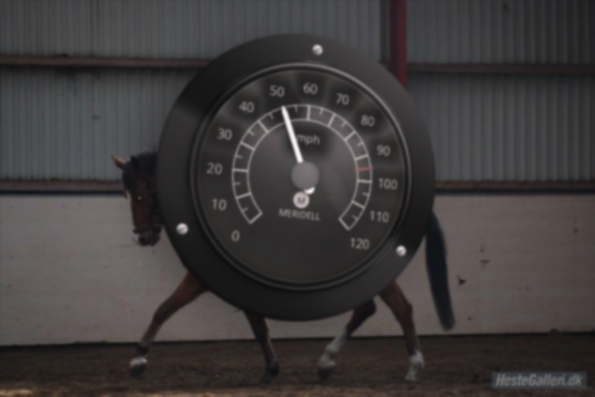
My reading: 50,mph
